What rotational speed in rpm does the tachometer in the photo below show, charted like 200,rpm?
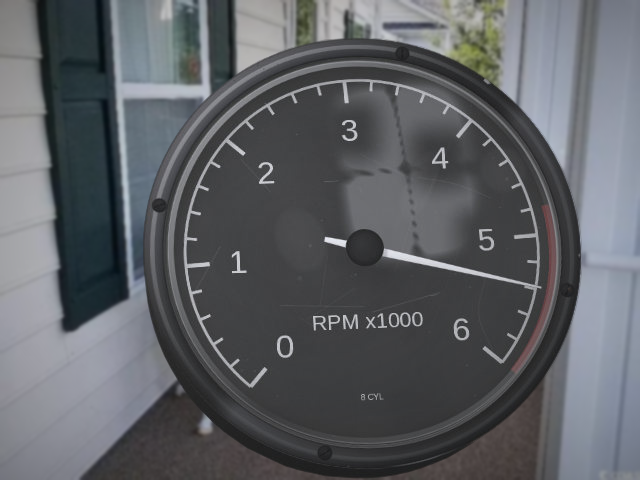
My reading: 5400,rpm
